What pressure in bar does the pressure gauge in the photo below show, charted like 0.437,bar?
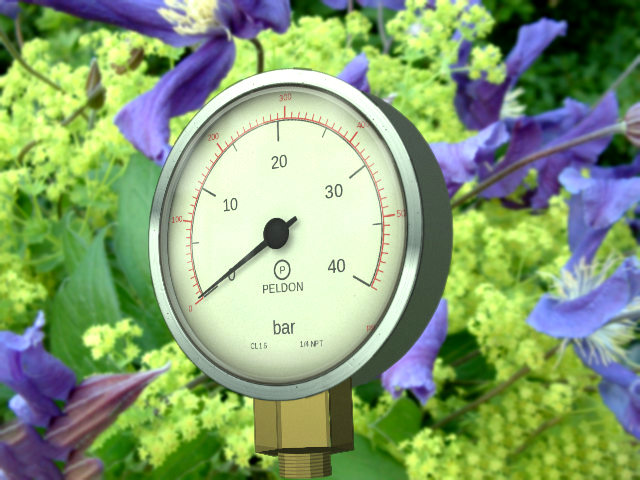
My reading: 0,bar
